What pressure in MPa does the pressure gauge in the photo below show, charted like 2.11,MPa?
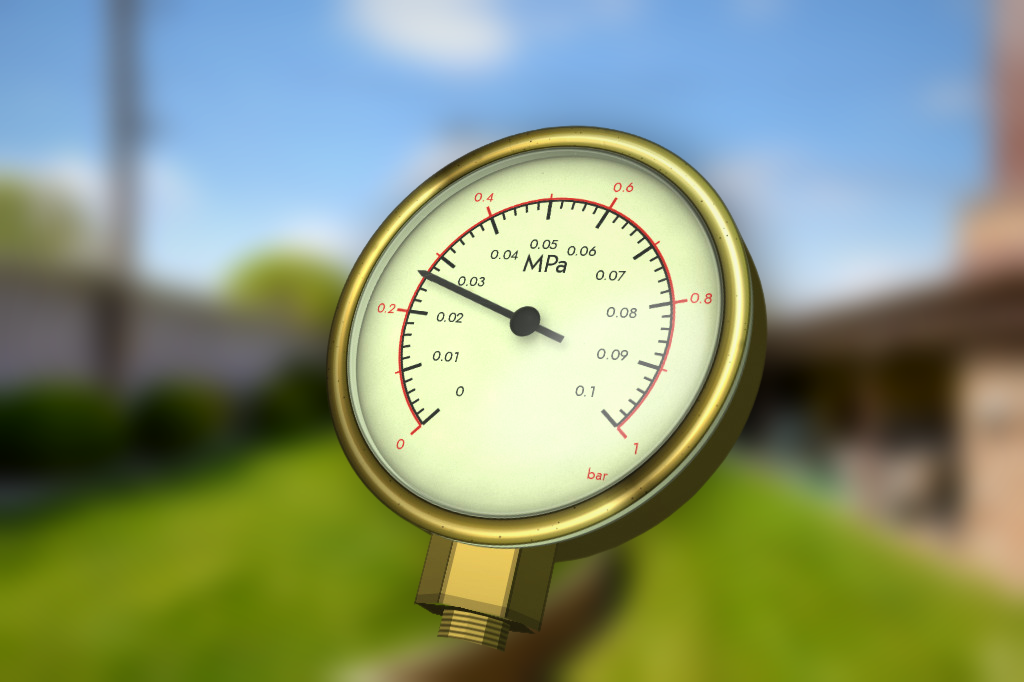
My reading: 0.026,MPa
